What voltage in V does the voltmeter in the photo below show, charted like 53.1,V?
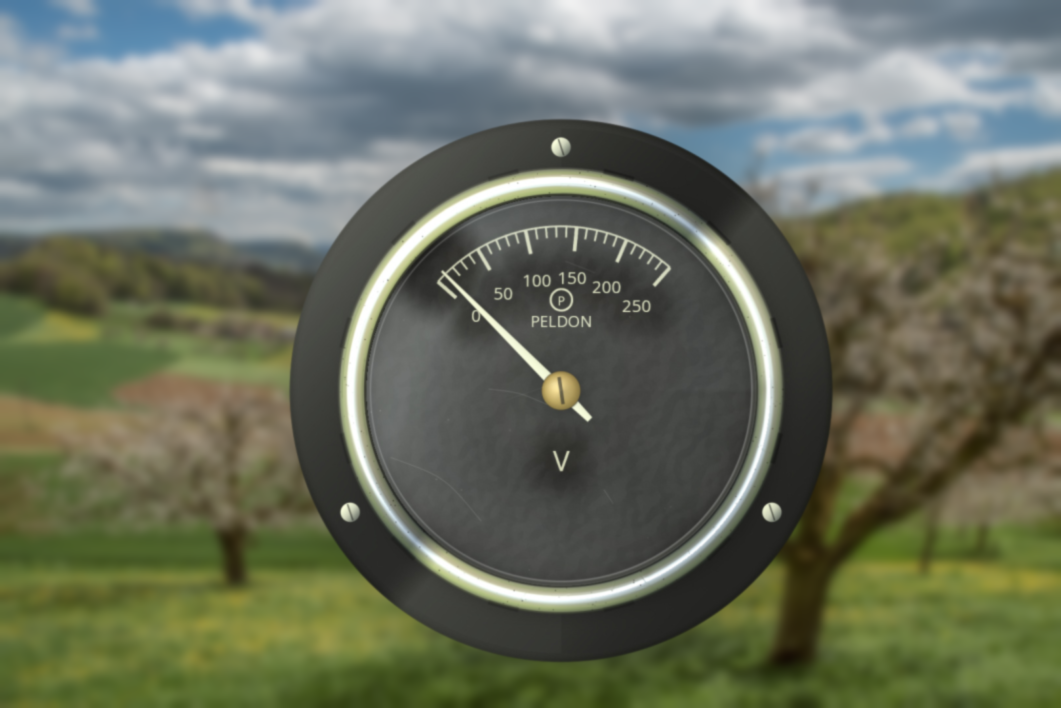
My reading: 10,V
